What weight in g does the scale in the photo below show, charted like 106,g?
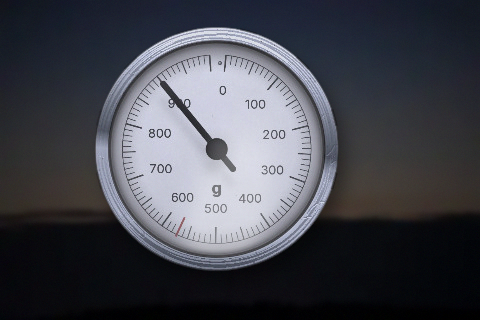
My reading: 900,g
